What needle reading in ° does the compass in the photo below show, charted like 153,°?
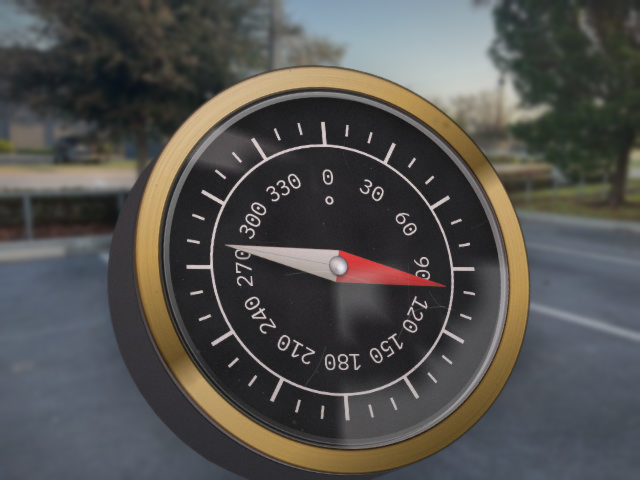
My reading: 100,°
